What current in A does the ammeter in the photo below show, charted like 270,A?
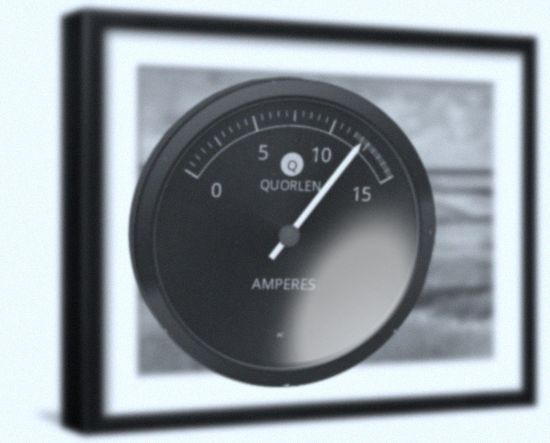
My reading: 12,A
